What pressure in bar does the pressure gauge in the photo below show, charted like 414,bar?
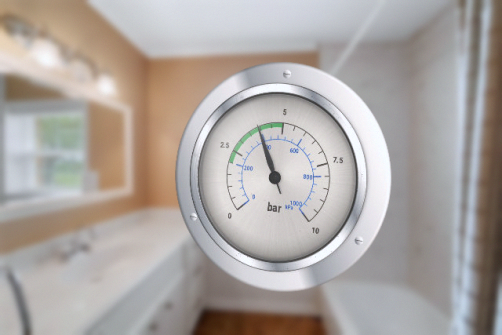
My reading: 4,bar
